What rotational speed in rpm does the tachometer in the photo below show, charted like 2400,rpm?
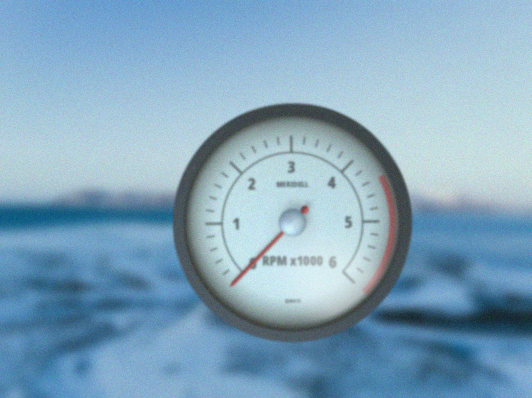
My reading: 0,rpm
